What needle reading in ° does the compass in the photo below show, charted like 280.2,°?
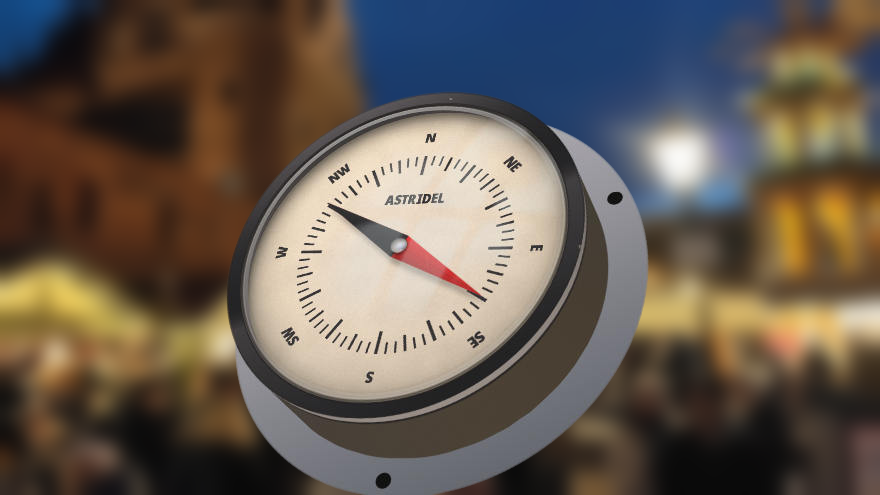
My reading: 120,°
